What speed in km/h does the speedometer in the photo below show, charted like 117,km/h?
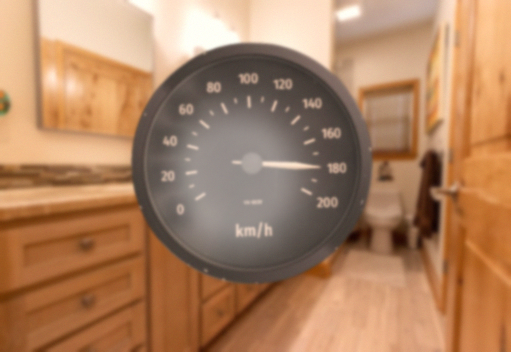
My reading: 180,km/h
